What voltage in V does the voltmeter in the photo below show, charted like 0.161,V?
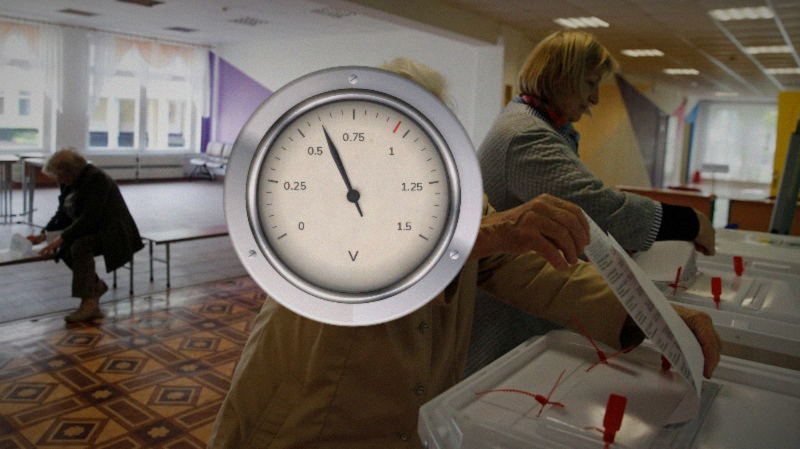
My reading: 0.6,V
